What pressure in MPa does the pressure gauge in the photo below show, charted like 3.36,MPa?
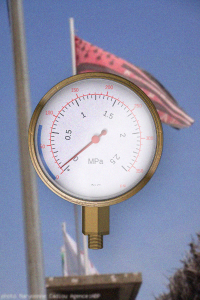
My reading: 0.05,MPa
